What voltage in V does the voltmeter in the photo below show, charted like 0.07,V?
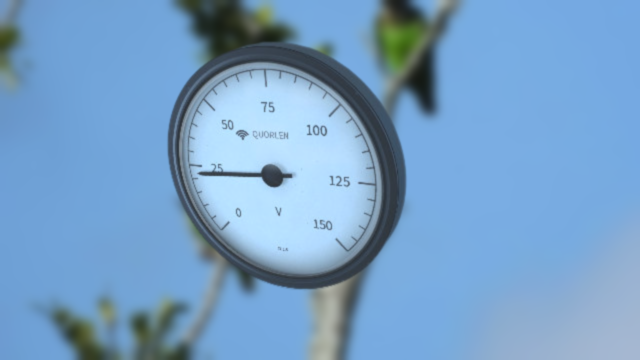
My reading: 22.5,V
